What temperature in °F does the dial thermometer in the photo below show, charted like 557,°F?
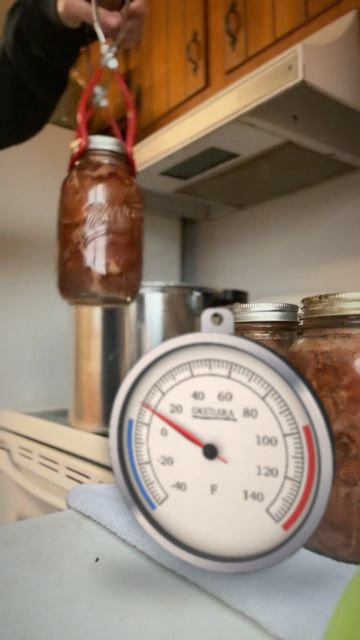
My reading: 10,°F
